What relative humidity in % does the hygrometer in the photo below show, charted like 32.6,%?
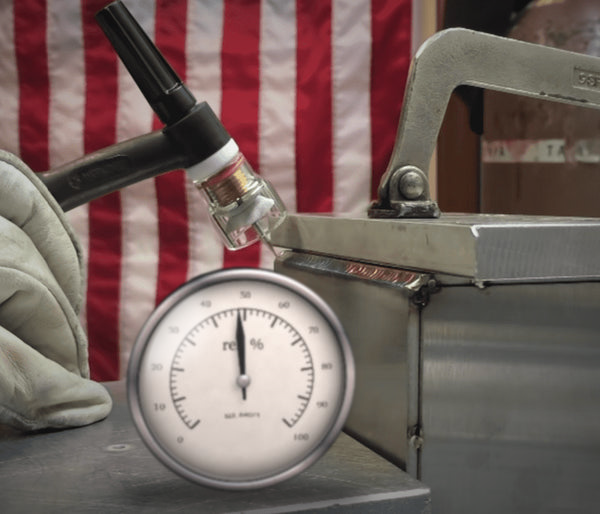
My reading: 48,%
